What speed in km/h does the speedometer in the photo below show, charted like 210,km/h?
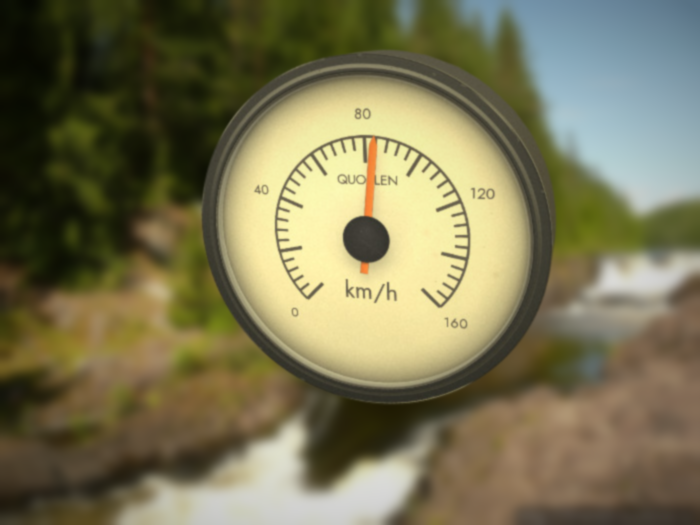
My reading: 84,km/h
